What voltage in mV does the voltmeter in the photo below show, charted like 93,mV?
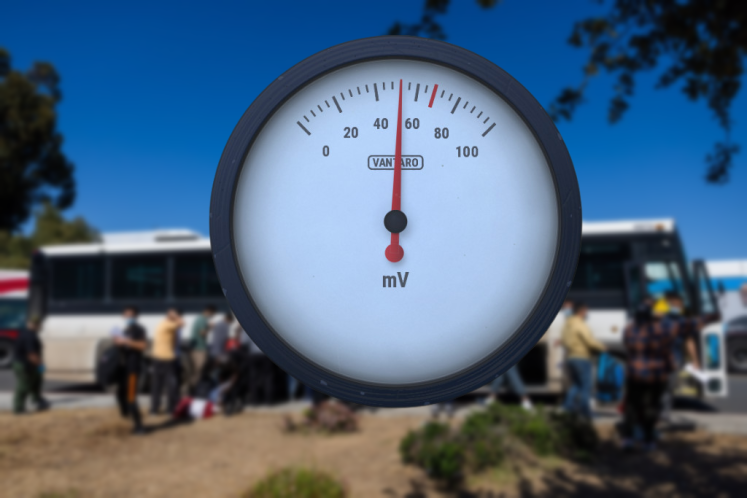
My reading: 52,mV
